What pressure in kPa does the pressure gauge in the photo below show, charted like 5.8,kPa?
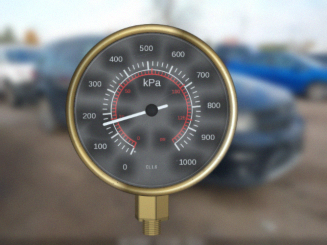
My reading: 160,kPa
